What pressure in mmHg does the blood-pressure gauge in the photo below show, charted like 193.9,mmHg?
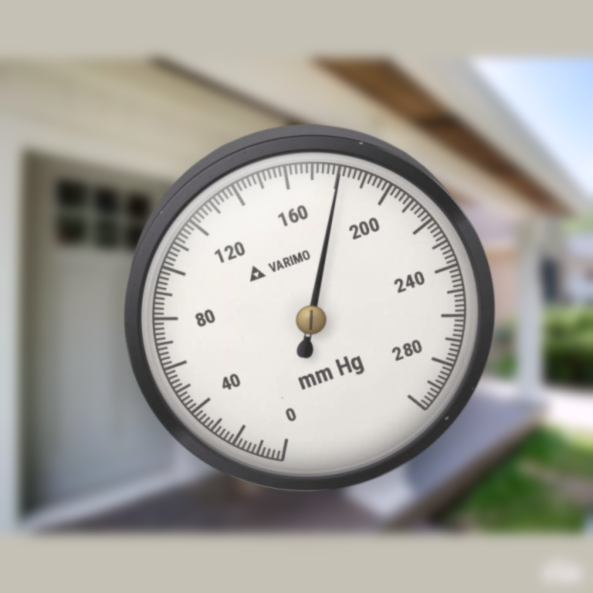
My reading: 180,mmHg
